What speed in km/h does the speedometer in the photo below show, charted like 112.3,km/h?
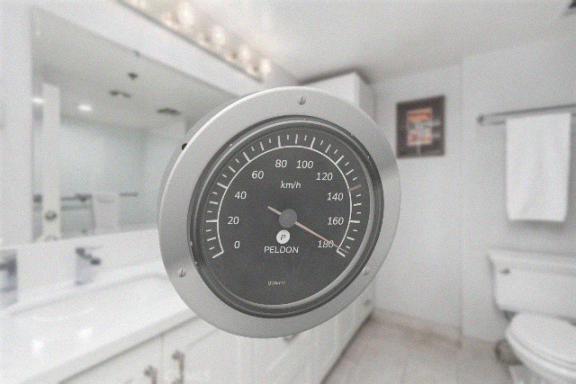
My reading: 177.5,km/h
